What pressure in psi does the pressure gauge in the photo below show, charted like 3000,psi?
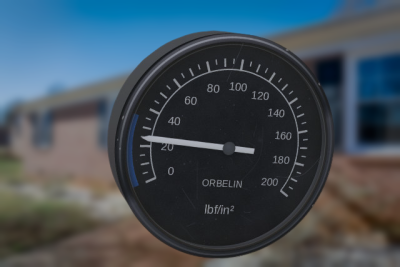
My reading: 25,psi
